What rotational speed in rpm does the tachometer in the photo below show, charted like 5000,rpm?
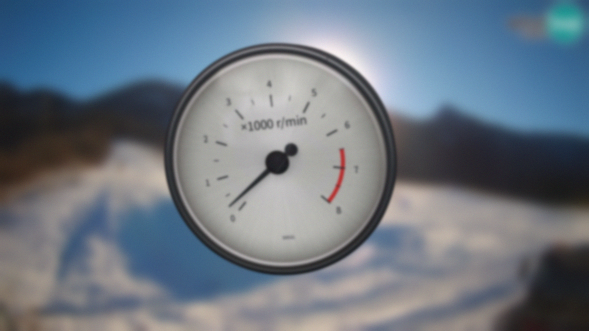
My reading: 250,rpm
